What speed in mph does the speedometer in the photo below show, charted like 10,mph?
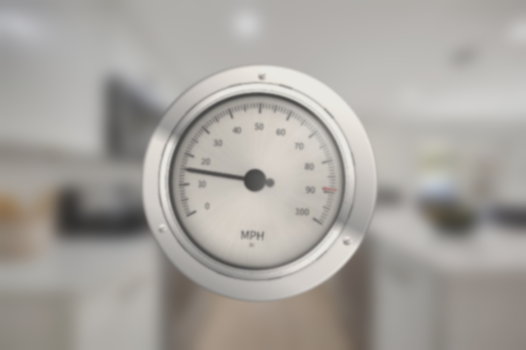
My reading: 15,mph
